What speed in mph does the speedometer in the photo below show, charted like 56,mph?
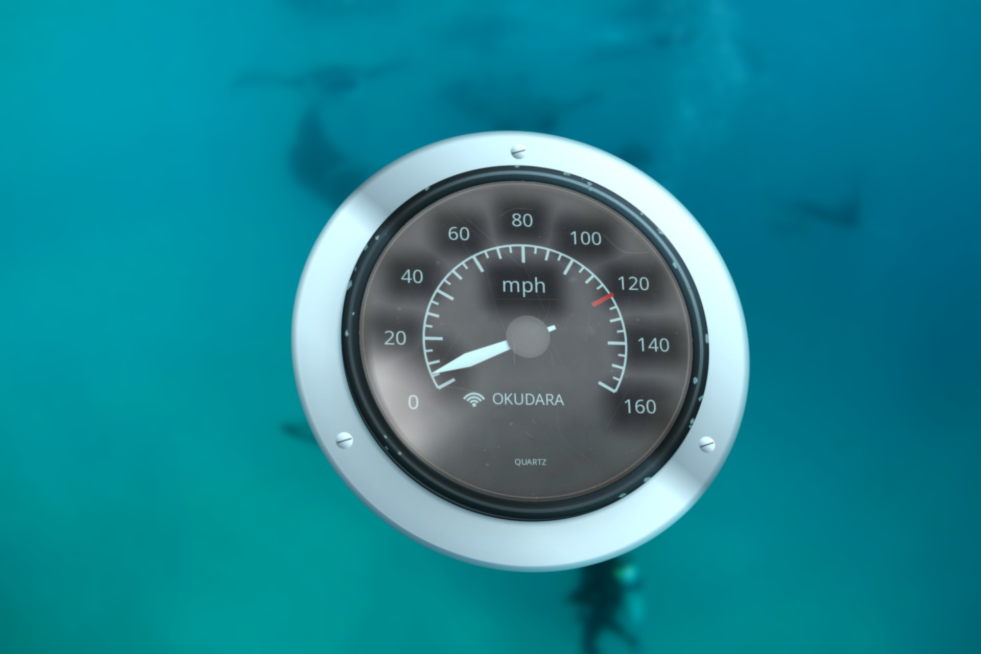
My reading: 5,mph
